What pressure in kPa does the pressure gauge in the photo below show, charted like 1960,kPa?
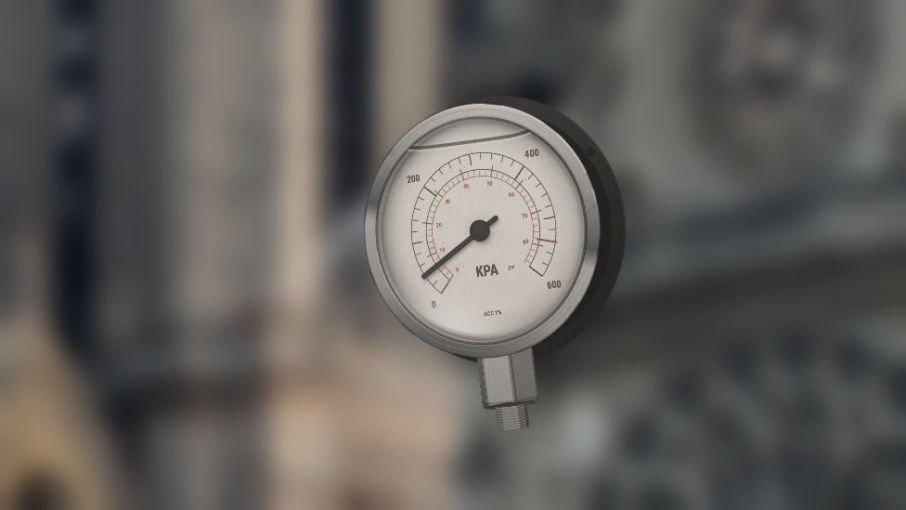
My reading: 40,kPa
